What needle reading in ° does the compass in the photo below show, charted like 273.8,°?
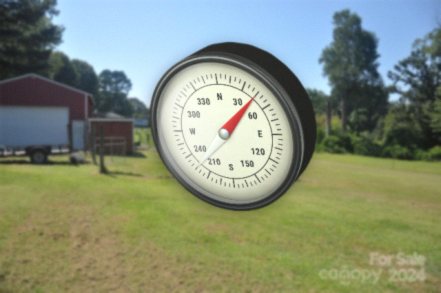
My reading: 45,°
